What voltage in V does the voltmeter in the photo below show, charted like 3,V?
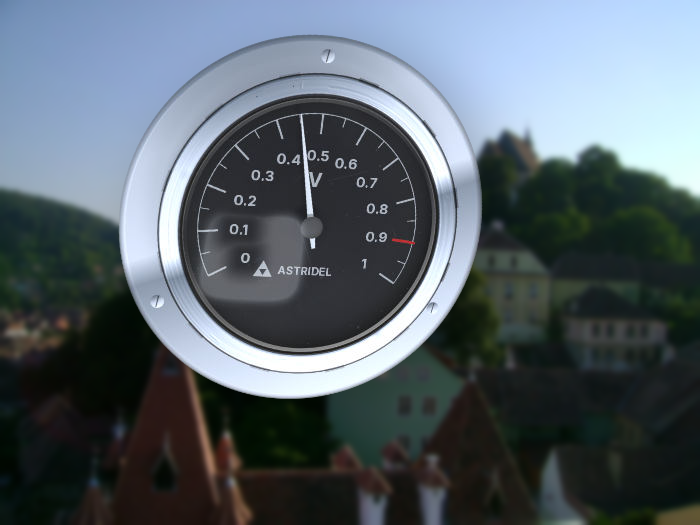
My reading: 0.45,V
